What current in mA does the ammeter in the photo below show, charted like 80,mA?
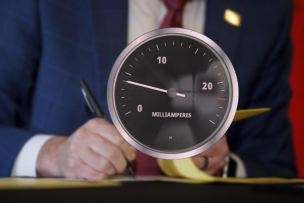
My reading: 4,mA
